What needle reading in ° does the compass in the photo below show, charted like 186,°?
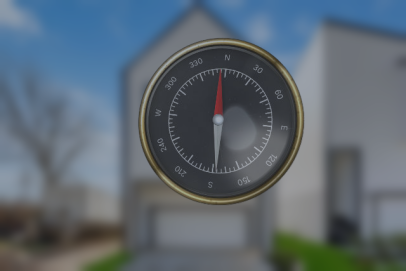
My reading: 355,°
